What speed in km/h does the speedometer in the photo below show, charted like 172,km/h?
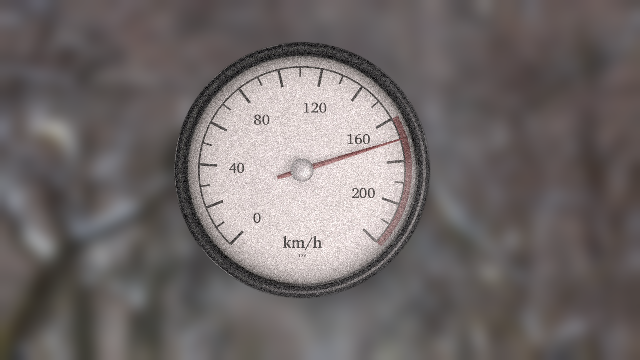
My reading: 170,km/h
